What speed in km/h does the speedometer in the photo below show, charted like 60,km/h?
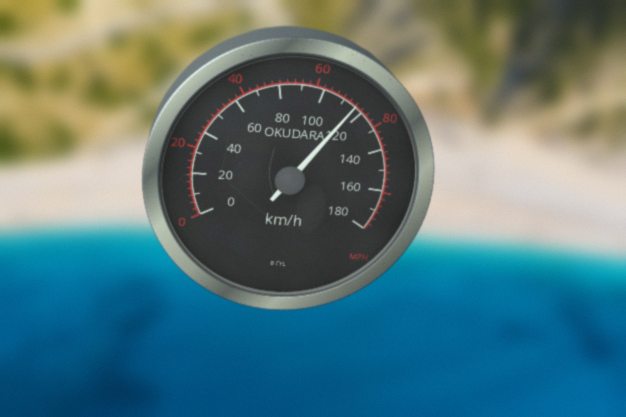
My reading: 115,km/h
